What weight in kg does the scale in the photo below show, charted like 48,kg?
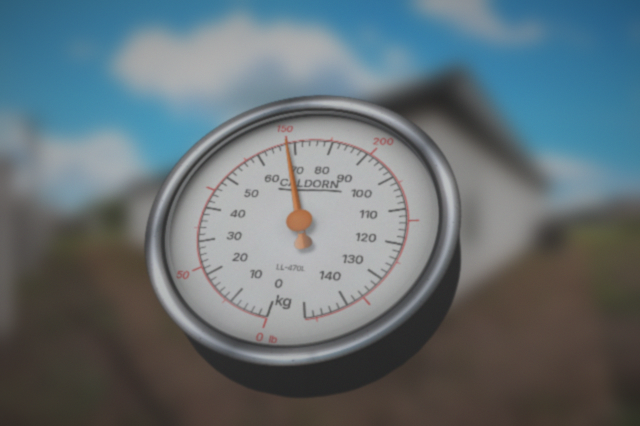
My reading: 68,kg
